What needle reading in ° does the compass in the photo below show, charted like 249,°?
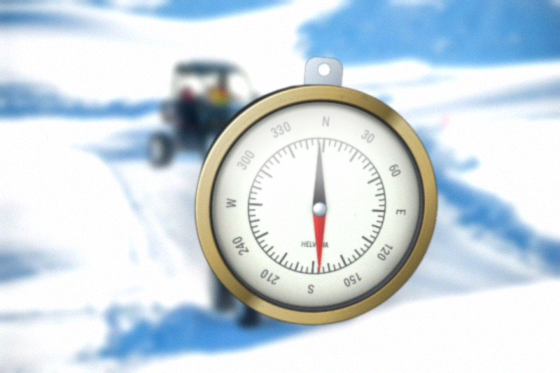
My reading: 175,°
